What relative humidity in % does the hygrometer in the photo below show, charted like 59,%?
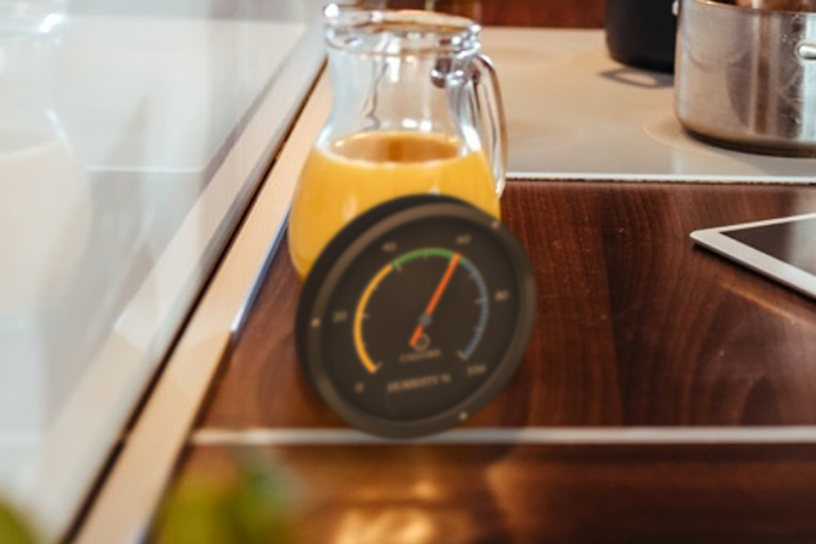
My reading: 60,%
